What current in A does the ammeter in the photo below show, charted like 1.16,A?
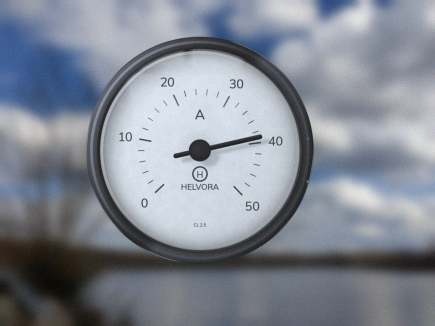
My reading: 39,A
